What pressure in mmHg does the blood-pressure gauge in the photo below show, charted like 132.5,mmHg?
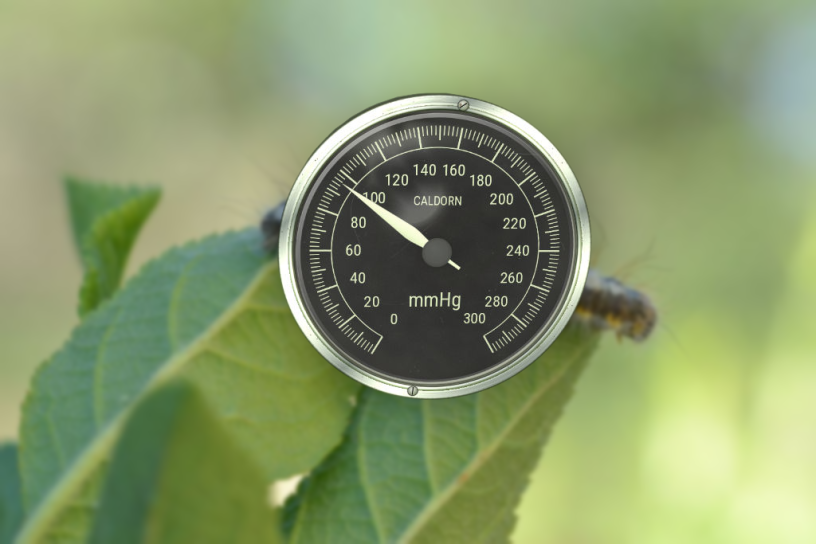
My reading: 96,mmHg
